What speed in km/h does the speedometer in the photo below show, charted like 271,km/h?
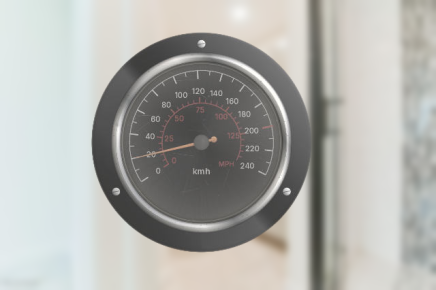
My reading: 20,km/h
